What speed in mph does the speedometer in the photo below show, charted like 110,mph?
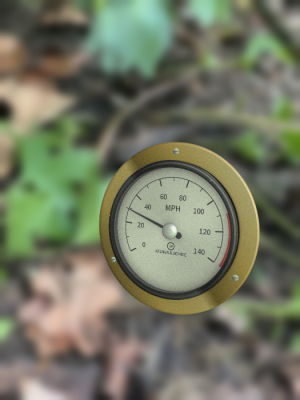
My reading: 30,mph
